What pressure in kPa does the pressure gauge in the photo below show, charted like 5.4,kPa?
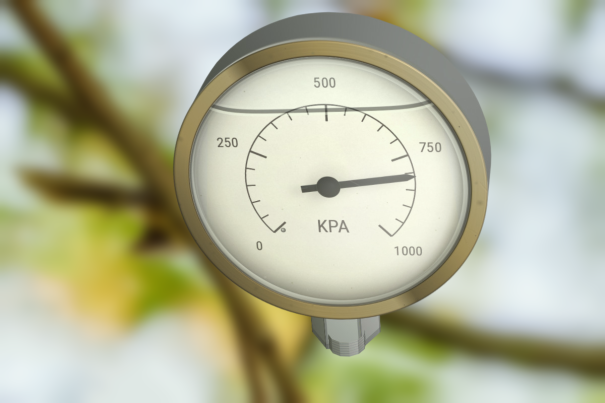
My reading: 800,kPa
